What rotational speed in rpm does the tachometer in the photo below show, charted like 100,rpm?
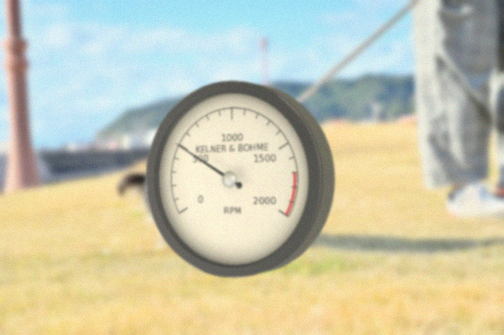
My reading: 500,rpm
